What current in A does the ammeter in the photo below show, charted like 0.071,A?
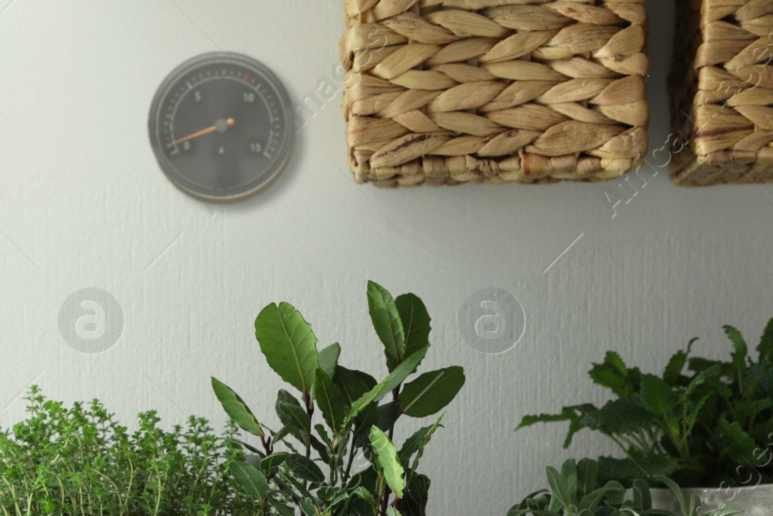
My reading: 0.5,A
